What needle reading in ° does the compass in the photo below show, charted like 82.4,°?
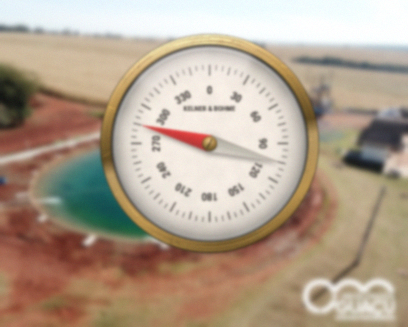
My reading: 285,°
